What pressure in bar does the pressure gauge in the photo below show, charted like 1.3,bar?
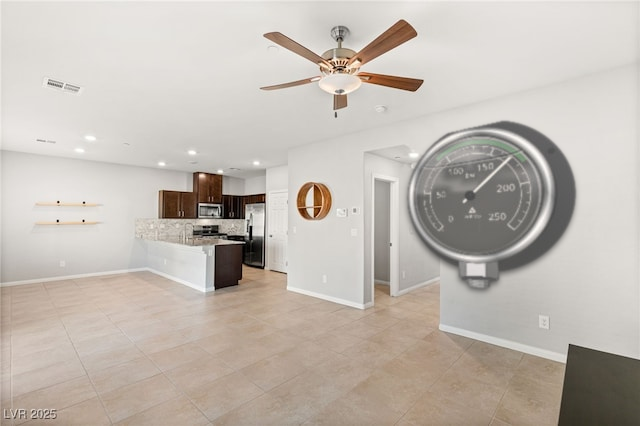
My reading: 170,bar
